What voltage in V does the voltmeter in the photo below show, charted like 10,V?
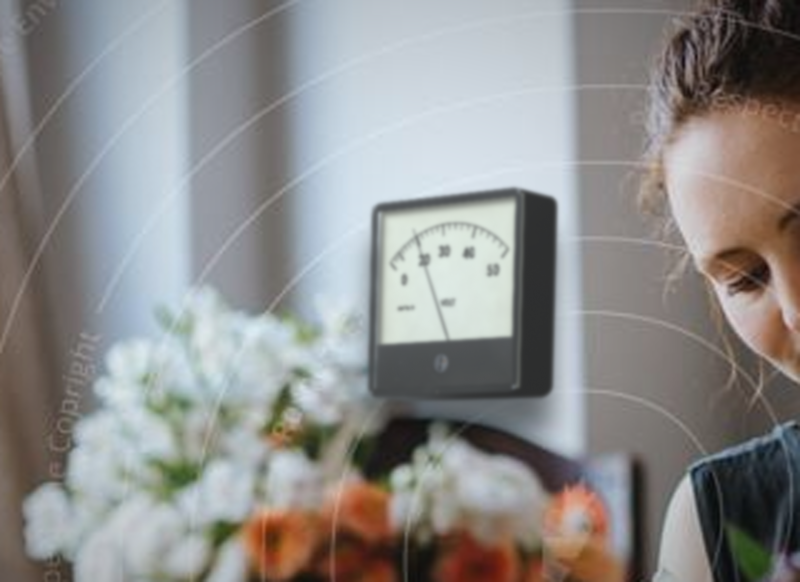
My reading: 20,V
